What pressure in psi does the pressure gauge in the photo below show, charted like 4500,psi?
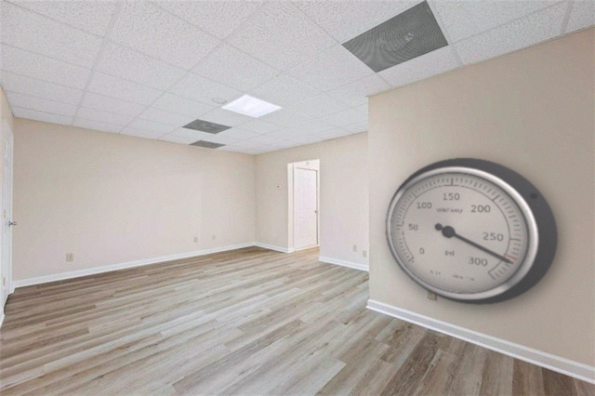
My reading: 275,psi
